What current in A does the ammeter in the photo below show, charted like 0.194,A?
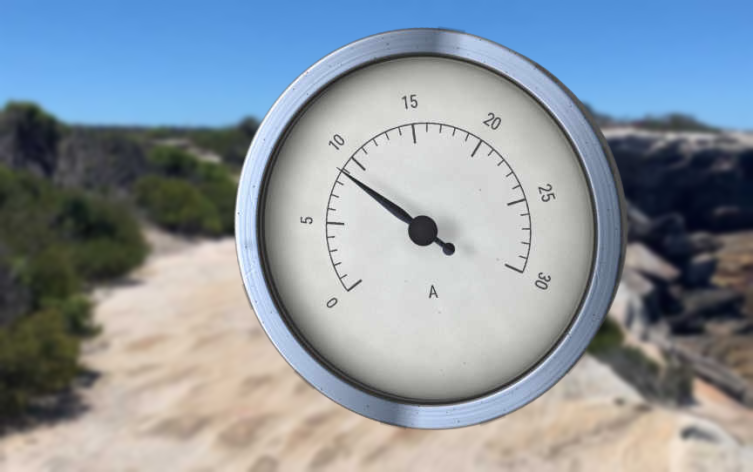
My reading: 9,A
